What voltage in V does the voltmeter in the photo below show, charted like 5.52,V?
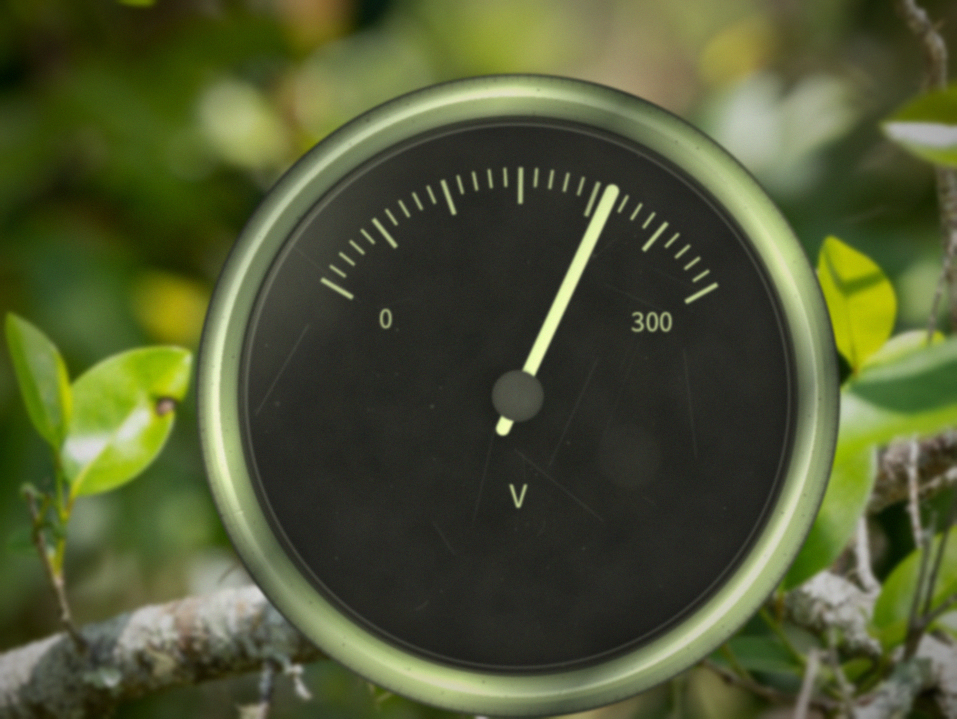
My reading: 210,V
